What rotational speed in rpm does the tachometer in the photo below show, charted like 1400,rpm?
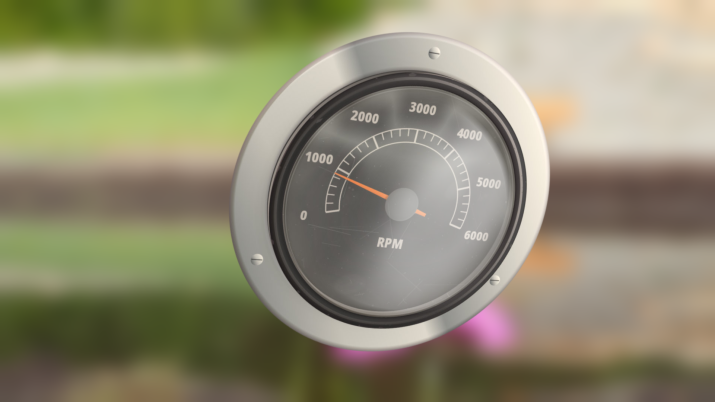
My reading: 900,rpm
